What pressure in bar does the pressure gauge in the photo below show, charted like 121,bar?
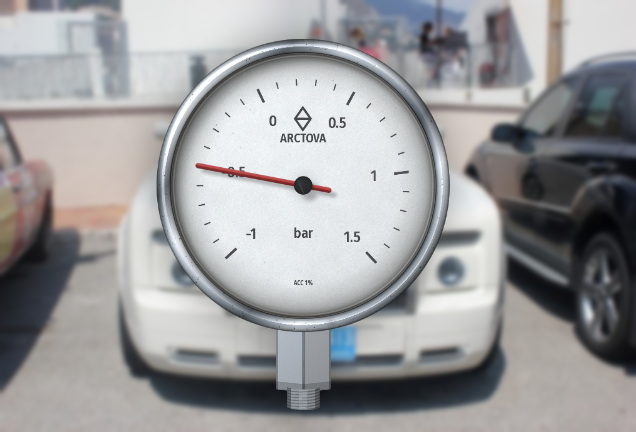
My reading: -0.5,bar
